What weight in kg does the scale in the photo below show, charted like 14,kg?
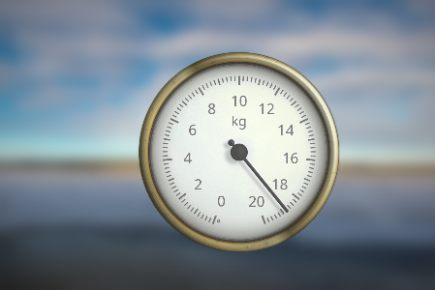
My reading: 18.8,kg
